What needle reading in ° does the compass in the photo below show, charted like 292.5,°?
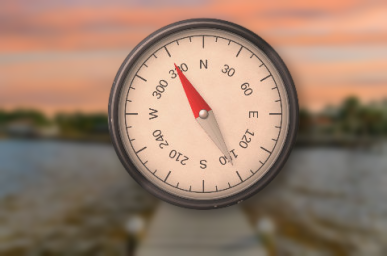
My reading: 330,°
